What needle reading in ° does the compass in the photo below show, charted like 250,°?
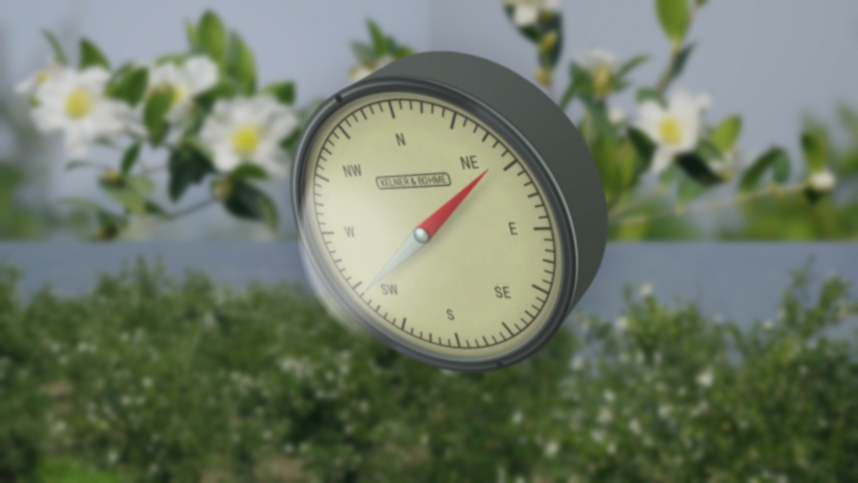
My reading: 55,°
